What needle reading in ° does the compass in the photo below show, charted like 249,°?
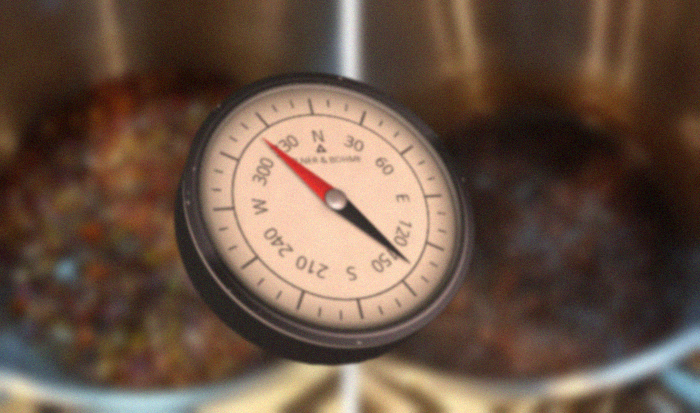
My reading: 320,°
